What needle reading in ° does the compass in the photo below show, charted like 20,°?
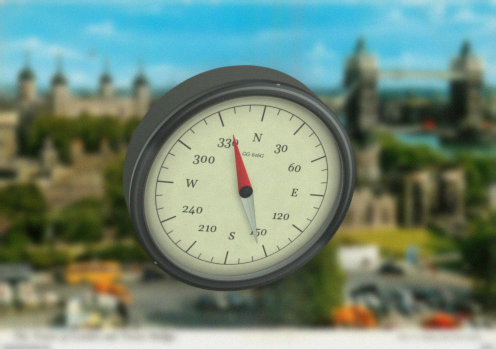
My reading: 335,°
